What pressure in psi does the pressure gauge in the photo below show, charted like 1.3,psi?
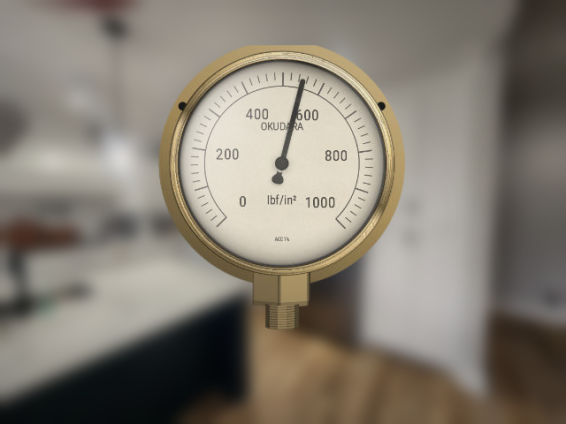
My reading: 550,psi
